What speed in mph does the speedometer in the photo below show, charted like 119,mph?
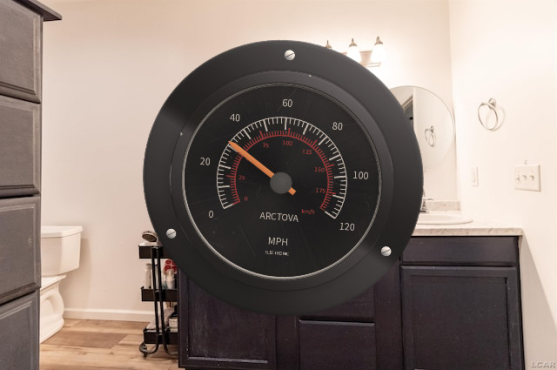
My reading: 32,mph
